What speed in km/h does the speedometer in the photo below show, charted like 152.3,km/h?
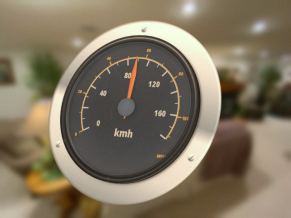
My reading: 90,km/h
